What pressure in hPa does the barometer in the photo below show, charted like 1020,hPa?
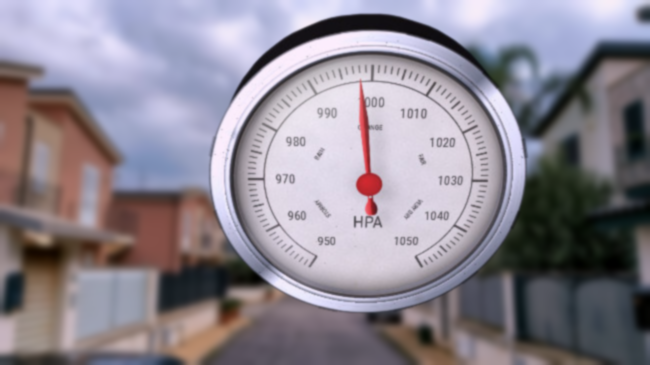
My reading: 998,hPa
